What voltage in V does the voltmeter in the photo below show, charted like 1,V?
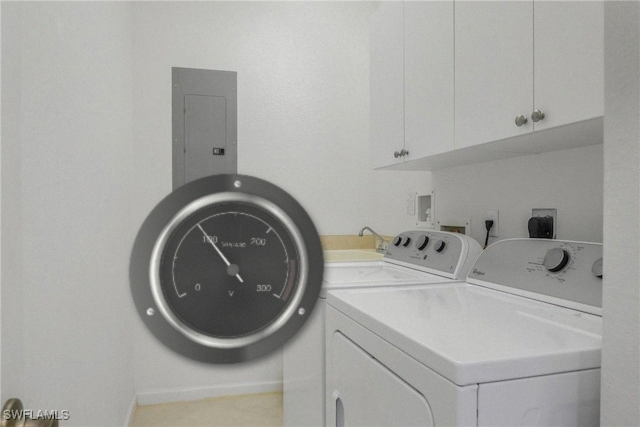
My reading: 100,V
